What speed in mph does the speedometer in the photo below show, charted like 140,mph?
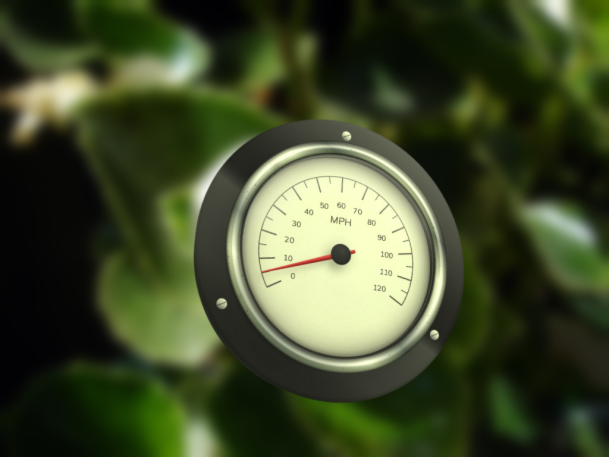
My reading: 5,mph
